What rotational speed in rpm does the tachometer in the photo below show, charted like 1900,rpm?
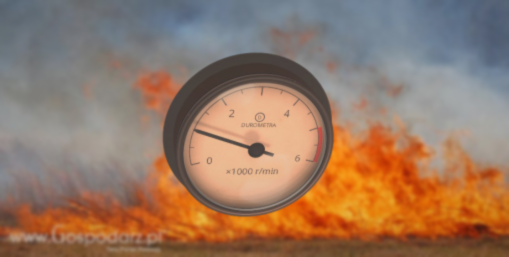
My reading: 1000,rpm
